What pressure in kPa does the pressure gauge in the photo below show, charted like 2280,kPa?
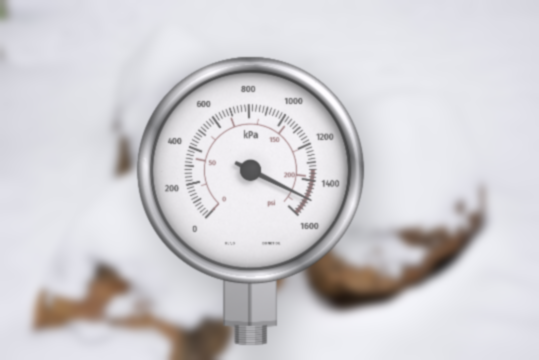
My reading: 1500,kPa
